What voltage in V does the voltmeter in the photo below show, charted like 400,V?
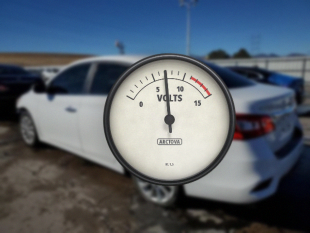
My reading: 7,V
